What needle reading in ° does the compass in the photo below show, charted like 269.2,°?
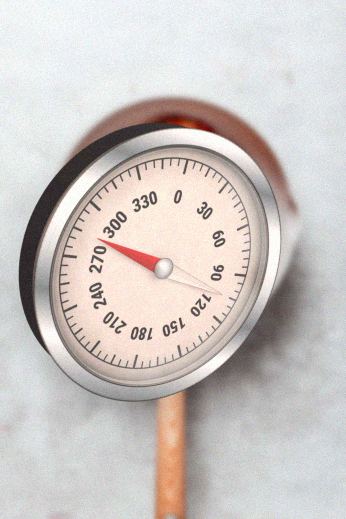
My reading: 285,°
